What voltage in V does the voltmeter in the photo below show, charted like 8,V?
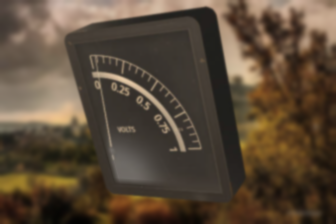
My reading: 0.05,V
